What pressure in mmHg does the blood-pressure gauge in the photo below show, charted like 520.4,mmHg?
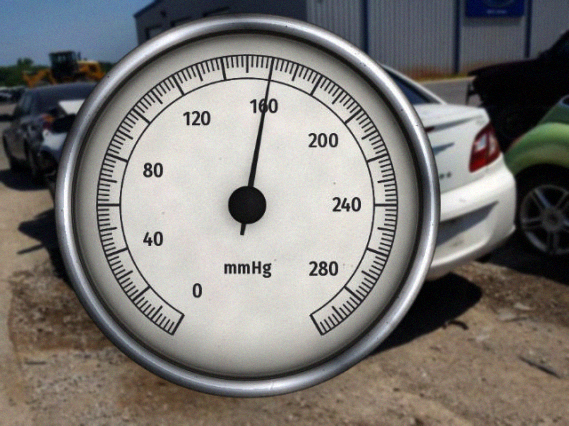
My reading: 160,mmHg
